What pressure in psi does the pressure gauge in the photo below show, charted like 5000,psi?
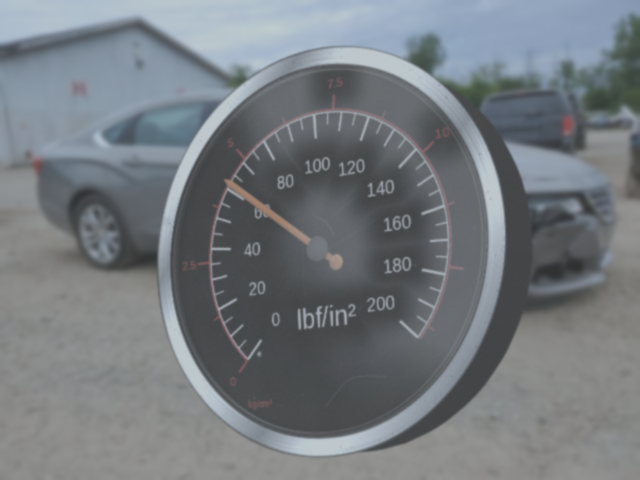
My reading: 62.5,psi
